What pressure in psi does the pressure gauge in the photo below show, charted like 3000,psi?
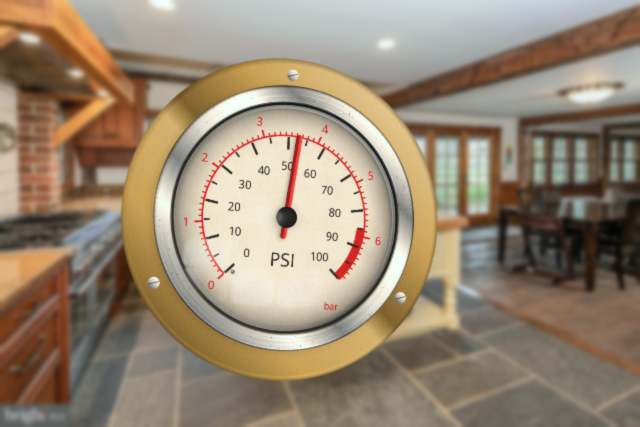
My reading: 52.5,psi
